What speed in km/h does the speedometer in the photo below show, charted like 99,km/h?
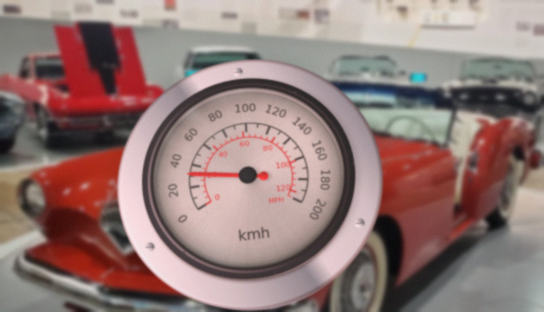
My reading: 30,km/h
